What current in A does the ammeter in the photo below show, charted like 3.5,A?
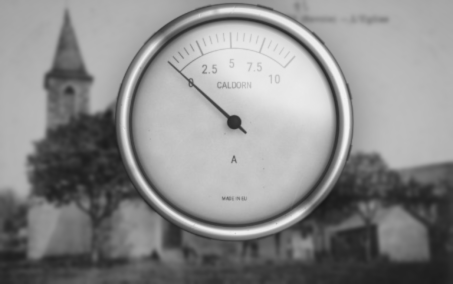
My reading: 0,A
